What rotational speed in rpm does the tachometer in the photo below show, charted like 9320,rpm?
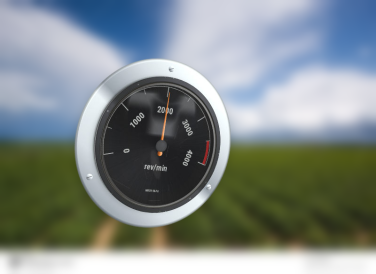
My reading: 2000,rpm
